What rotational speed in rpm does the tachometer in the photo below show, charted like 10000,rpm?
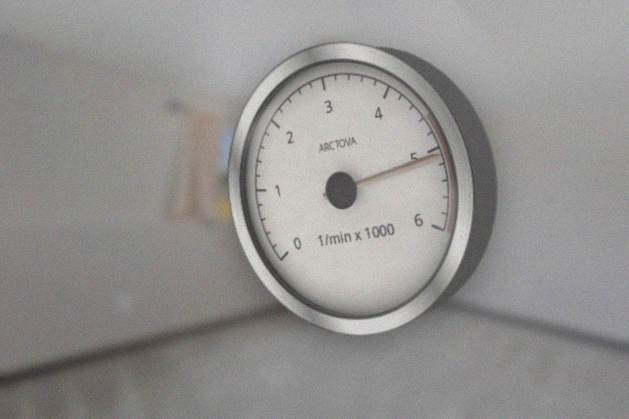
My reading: 5100,rpm
